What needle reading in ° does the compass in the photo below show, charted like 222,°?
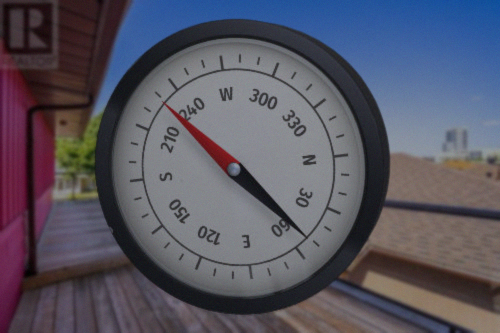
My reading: 230,°
